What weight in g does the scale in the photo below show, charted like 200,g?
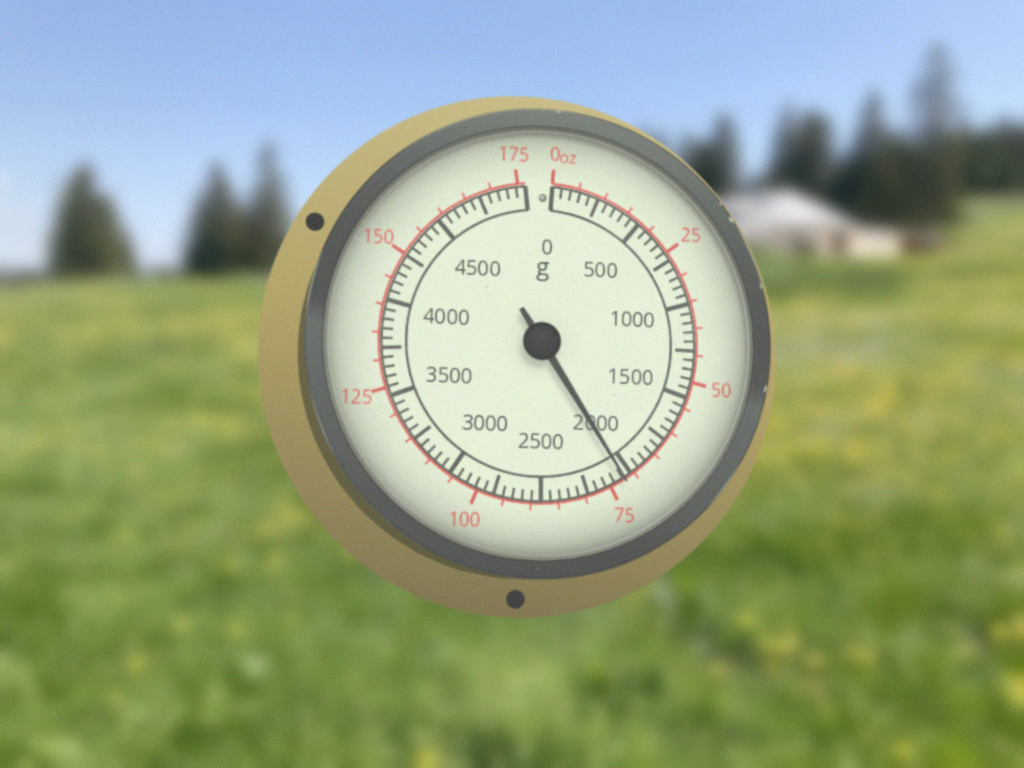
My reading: 2050,g
